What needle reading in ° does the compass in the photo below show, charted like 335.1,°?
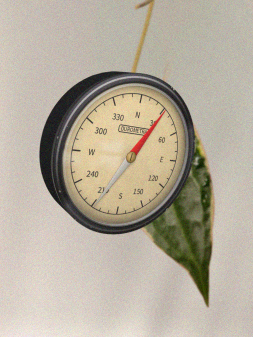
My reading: 30,°
